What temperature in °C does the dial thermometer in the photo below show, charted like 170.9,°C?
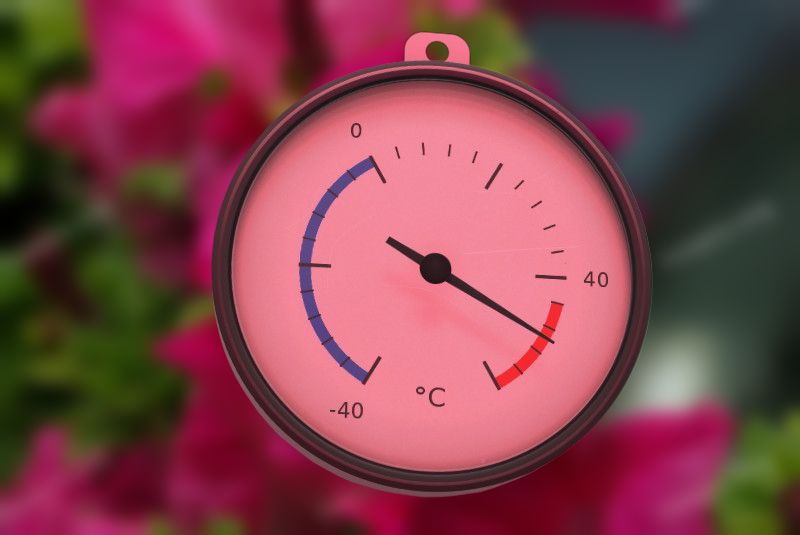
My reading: 50,°C
